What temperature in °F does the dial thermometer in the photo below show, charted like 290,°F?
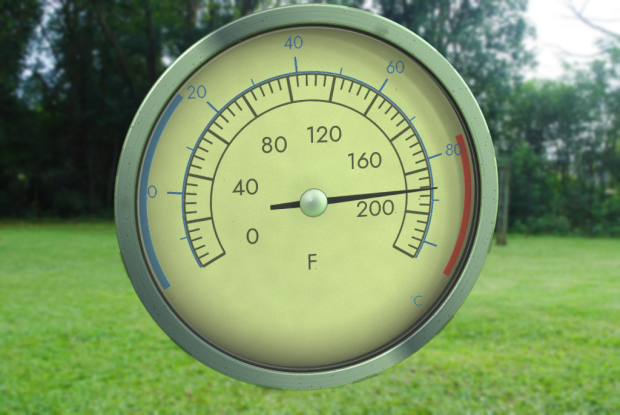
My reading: 188,°F
